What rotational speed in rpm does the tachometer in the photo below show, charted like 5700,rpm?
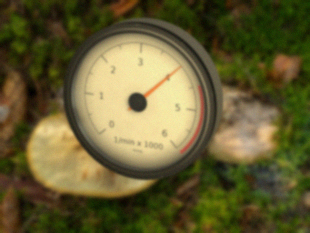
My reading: 4000,rpm
